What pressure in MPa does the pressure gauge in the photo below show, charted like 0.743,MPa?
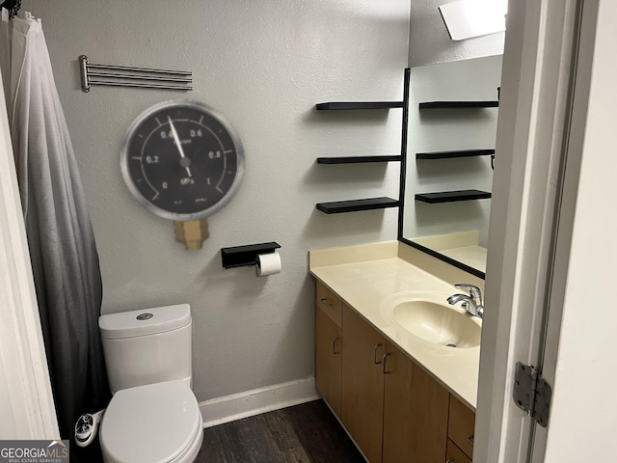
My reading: 0.45,MPa
